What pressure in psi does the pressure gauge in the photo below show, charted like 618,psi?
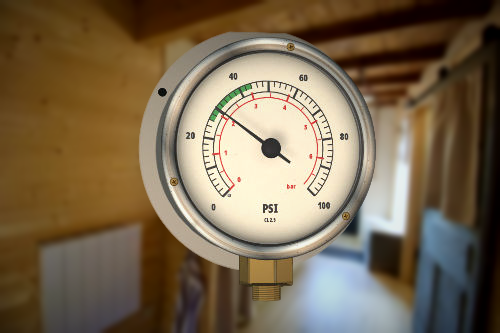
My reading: 30,psi
